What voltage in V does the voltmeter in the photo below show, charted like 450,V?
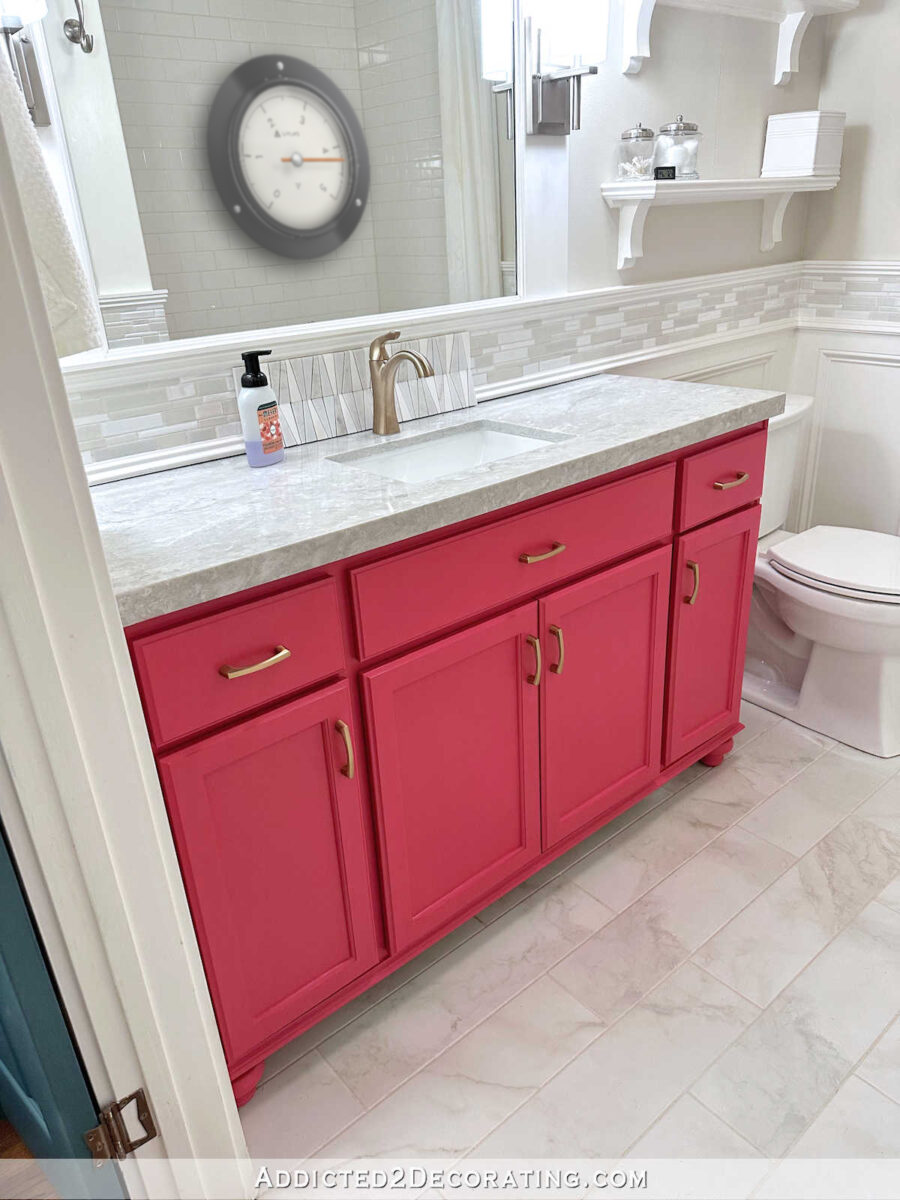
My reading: 4.25,V
